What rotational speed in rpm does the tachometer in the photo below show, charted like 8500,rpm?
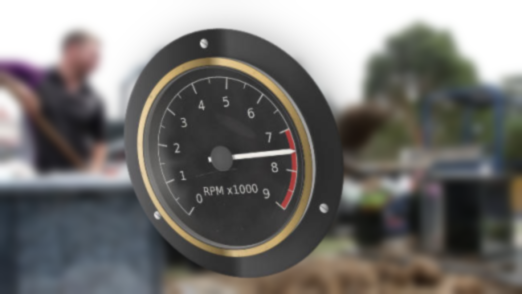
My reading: 7500,rpm
